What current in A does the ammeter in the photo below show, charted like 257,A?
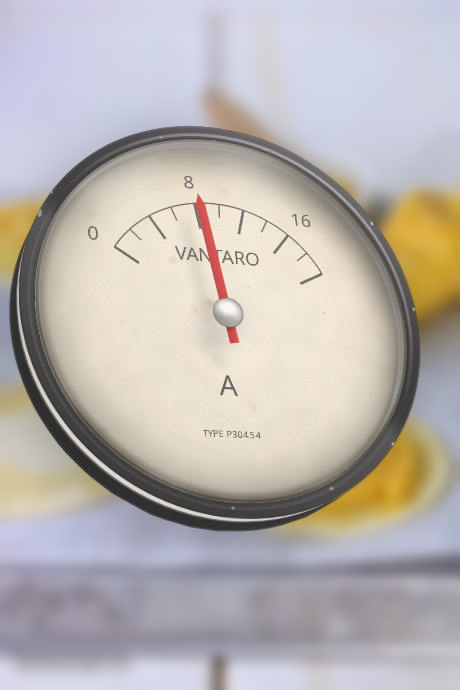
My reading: 8,A
